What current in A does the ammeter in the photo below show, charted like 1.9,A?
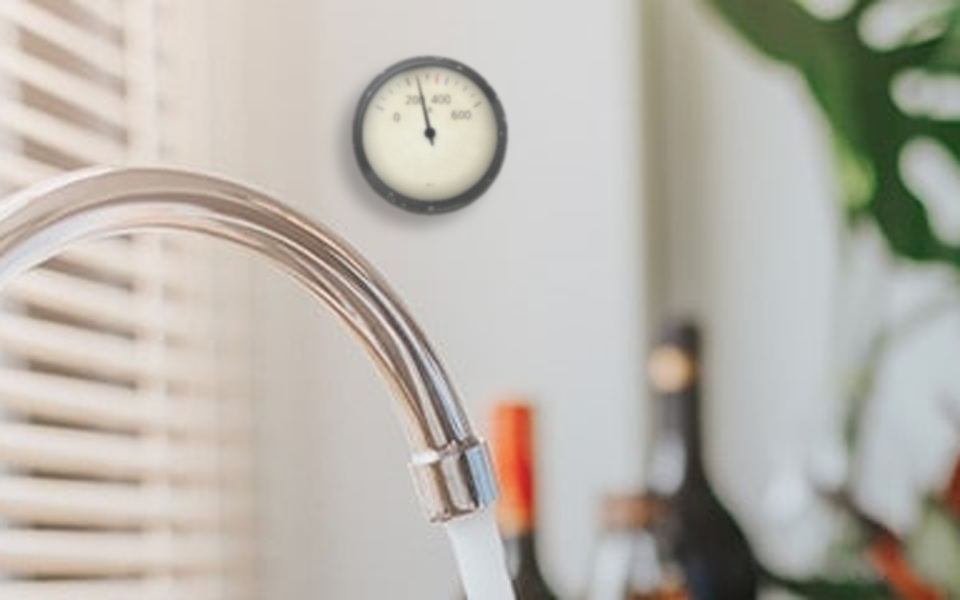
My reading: 250,A
